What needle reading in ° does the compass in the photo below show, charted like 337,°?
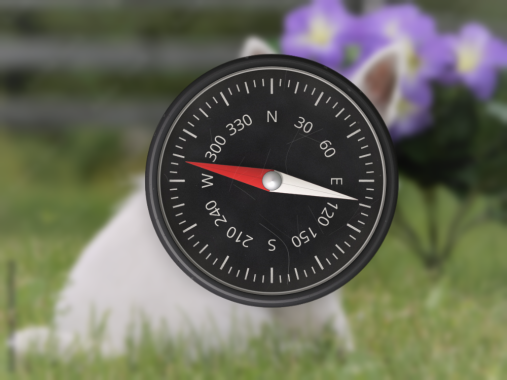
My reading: 282.5,°
